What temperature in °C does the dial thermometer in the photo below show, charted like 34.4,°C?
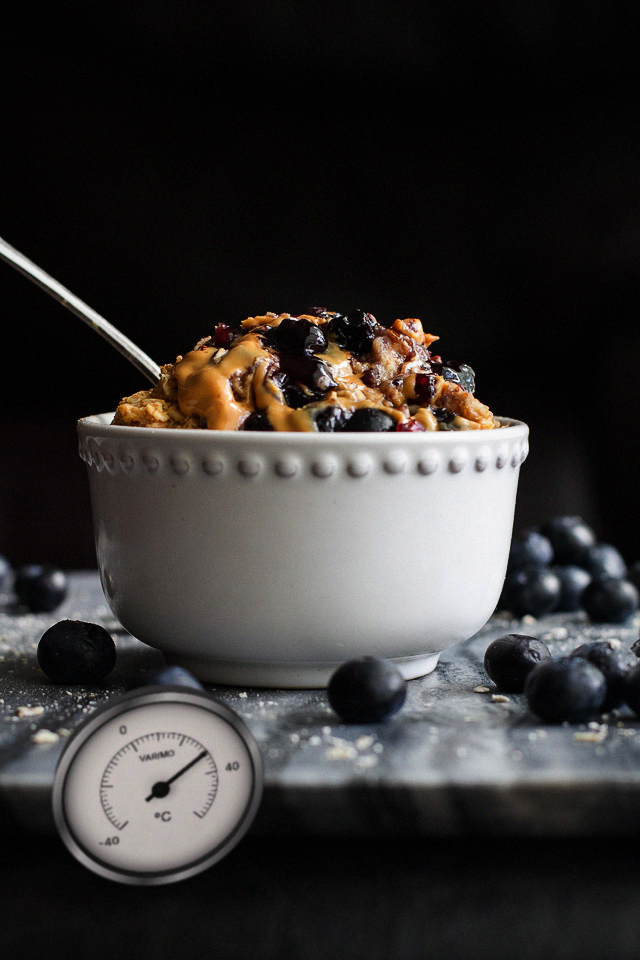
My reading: 30,°C
